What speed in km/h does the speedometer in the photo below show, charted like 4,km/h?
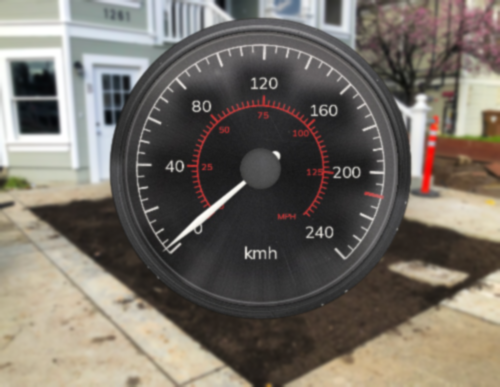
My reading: 2.5,km/h
